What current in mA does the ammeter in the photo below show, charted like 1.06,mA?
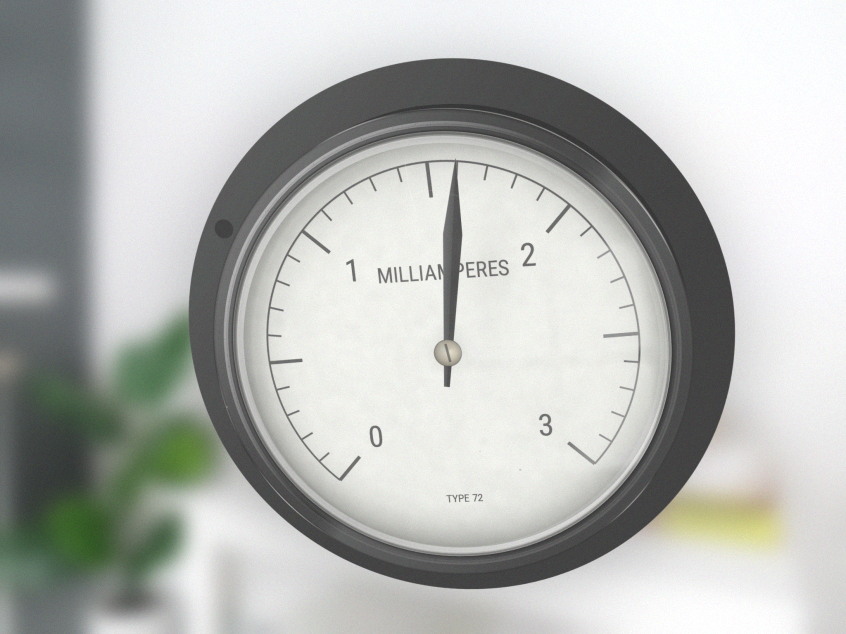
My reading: 1.6,mA
